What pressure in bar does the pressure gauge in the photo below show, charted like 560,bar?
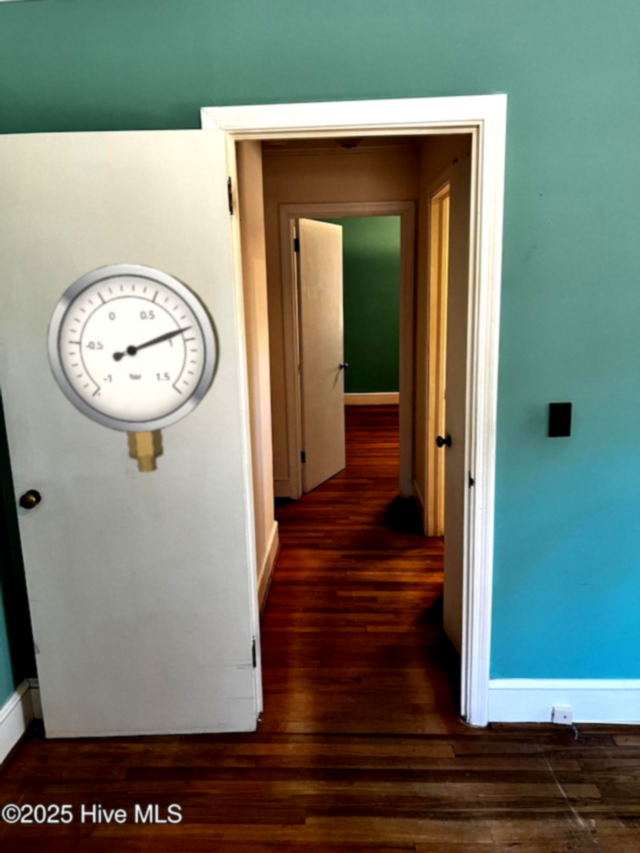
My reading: 0.9,bar
